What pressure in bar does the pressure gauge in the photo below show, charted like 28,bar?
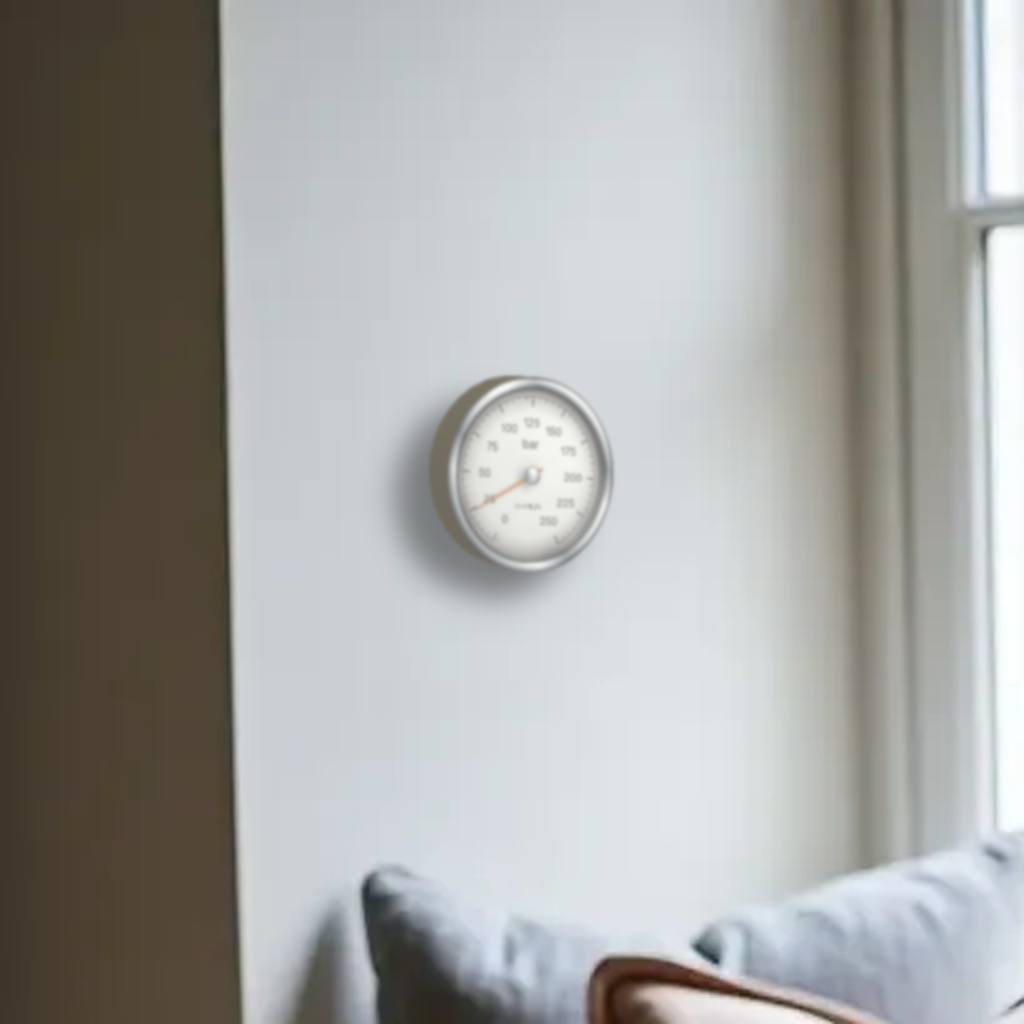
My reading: 25,bar
